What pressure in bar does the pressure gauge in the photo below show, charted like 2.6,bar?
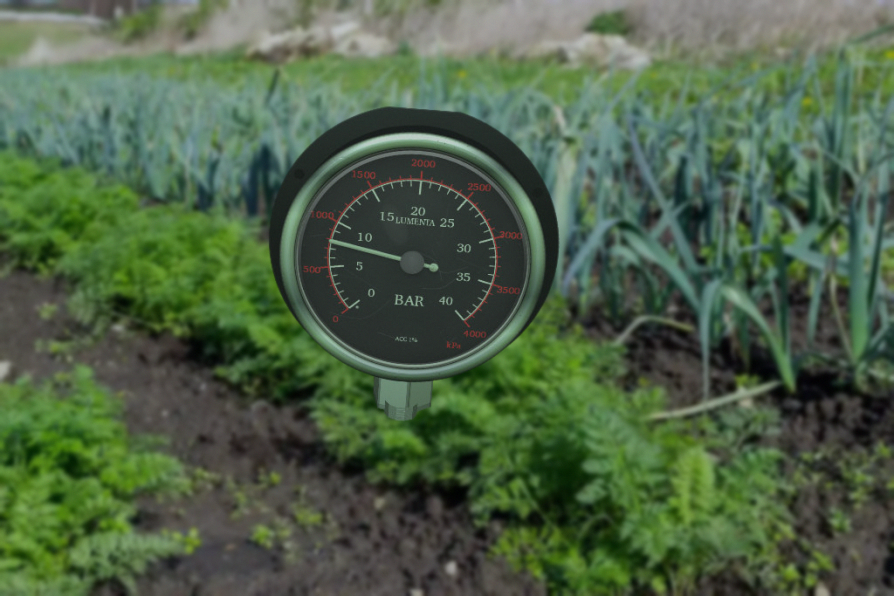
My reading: 8,bar
